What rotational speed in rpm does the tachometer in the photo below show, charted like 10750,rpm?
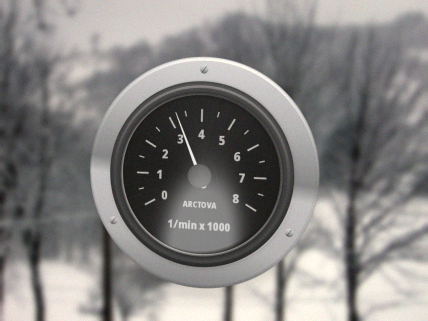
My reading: 3250,rpm
